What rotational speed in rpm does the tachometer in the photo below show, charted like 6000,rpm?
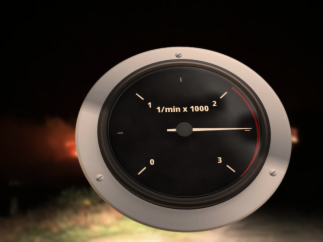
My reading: 2500,rpm
